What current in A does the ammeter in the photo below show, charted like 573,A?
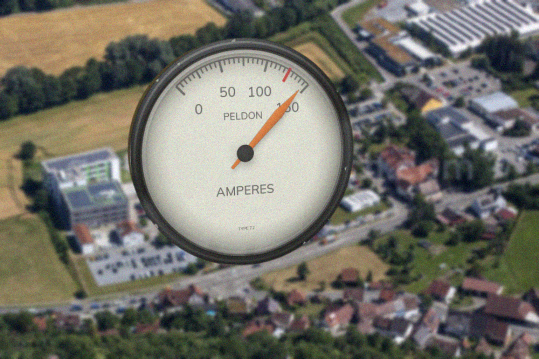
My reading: 145,A
